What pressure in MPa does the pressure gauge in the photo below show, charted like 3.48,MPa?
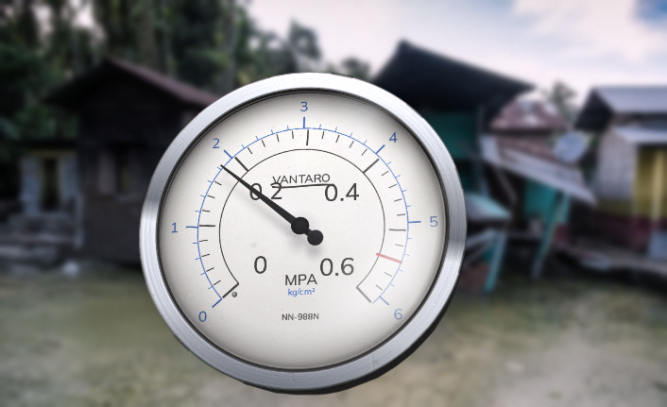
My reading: 0.18,MPa
